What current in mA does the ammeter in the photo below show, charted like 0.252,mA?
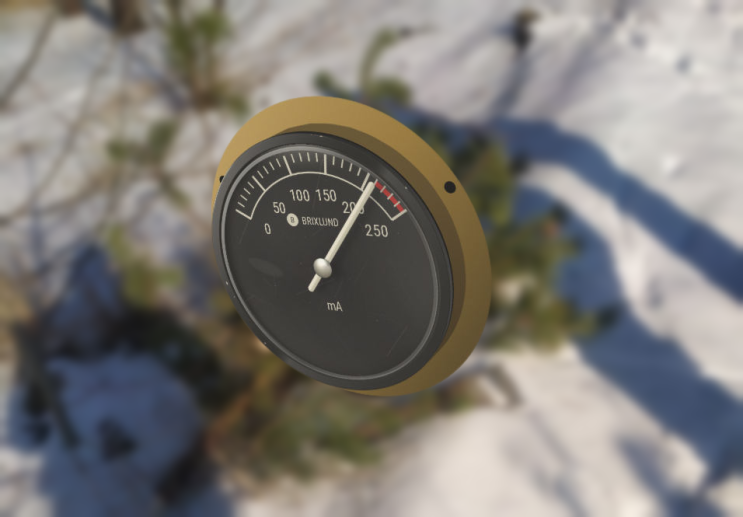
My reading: 210,mA
